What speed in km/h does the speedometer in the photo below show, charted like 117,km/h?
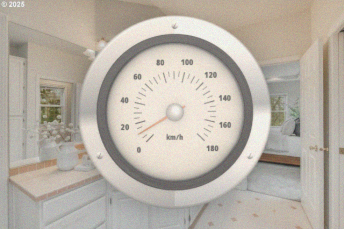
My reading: 10,km/h
